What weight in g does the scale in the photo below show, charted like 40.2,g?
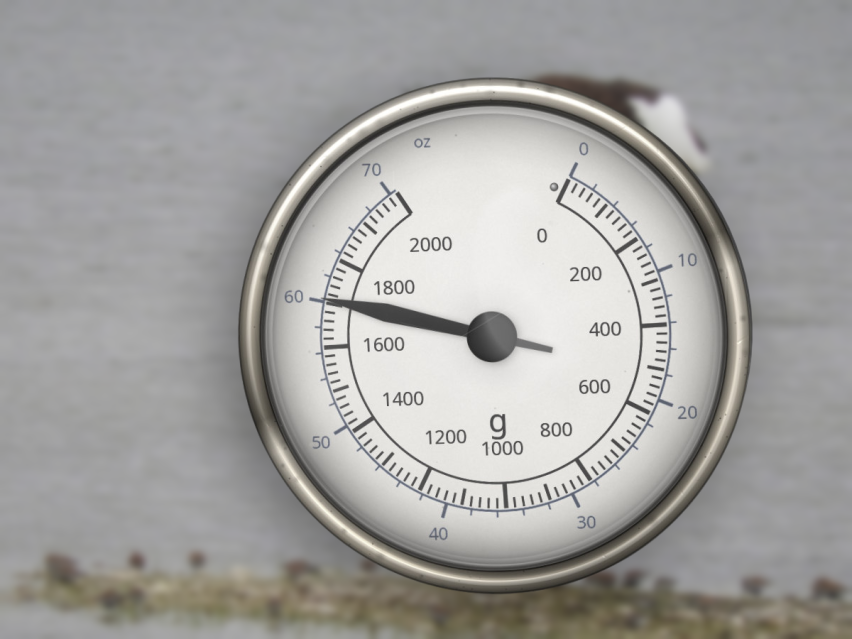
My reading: 1710,g
